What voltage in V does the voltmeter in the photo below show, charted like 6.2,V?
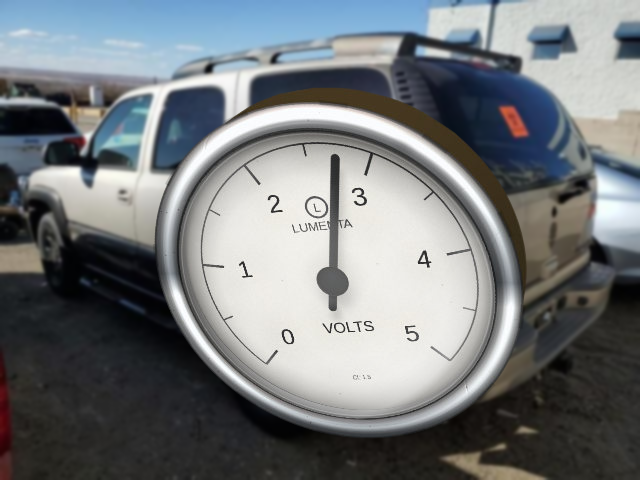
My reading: 2.75,V
